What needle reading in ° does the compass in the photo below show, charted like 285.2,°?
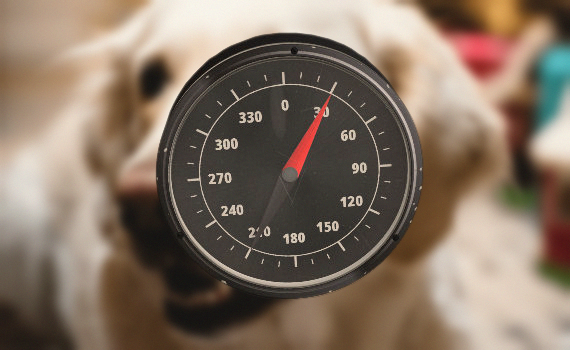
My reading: 30,°
